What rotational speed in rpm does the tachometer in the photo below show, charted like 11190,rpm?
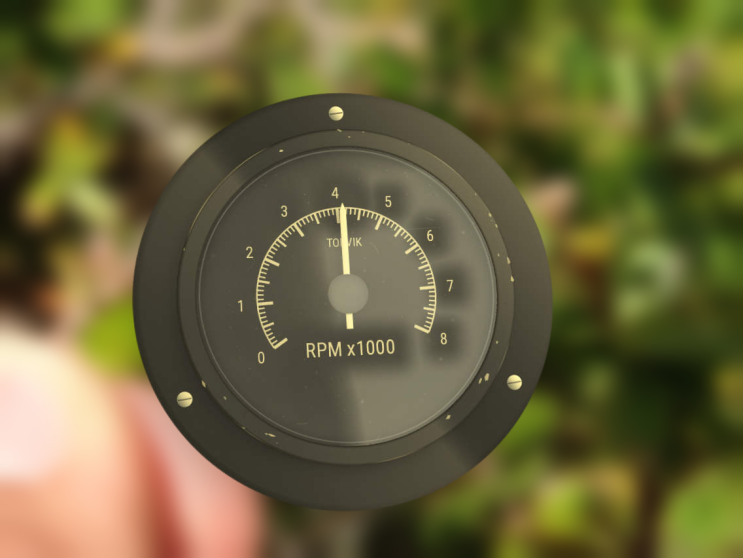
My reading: 4100,rpm
